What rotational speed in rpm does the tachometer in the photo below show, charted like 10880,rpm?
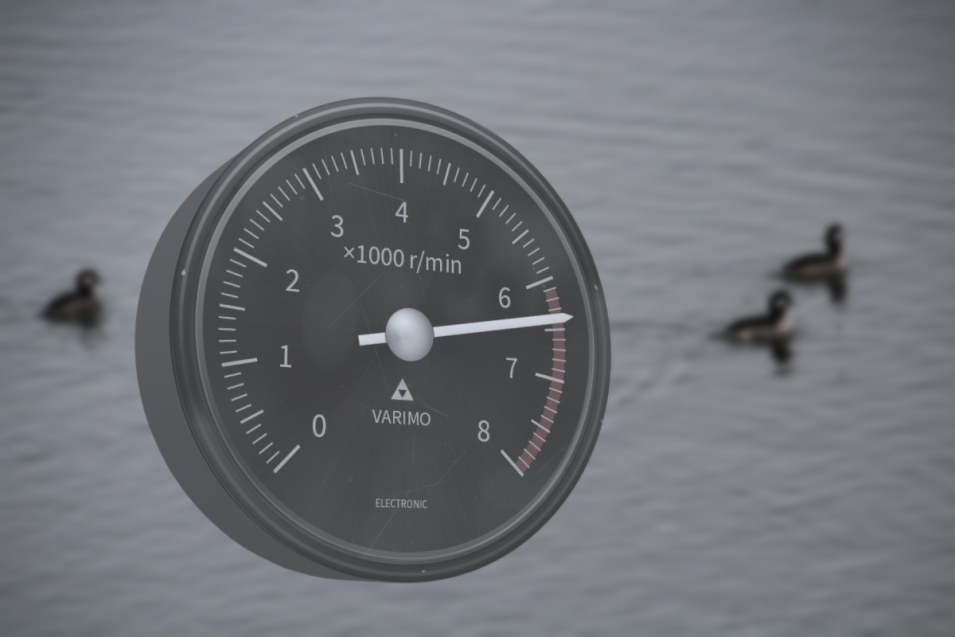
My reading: 6400,rpm
